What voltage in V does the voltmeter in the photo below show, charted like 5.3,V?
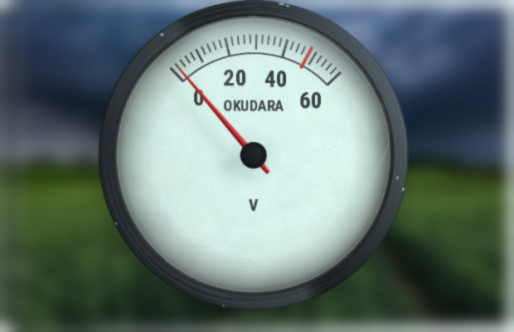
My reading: 2,V
